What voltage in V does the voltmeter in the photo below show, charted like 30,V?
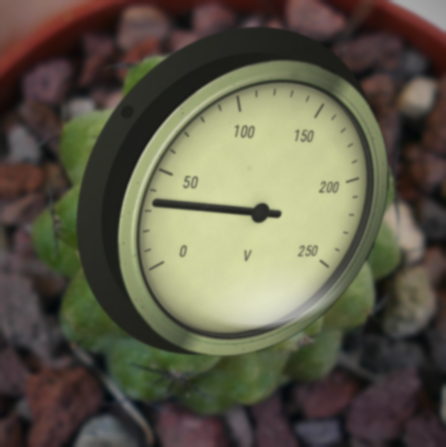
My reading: 35,V
